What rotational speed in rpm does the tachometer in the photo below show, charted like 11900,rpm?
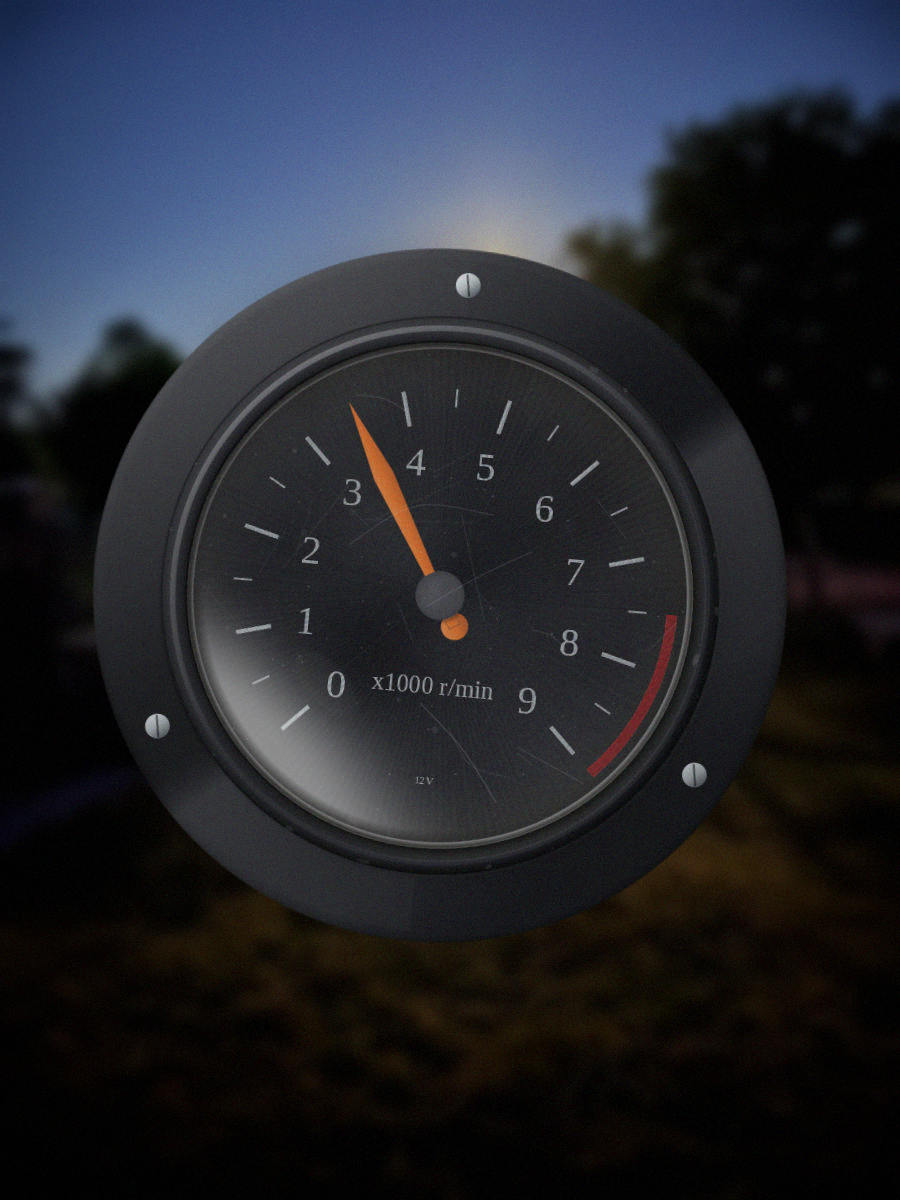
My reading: 3500,rpm
